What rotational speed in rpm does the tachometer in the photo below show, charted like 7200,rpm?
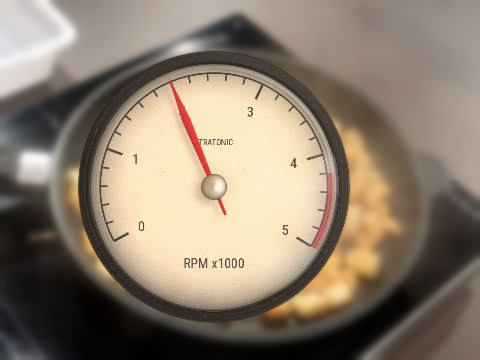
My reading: 2000,rpm
